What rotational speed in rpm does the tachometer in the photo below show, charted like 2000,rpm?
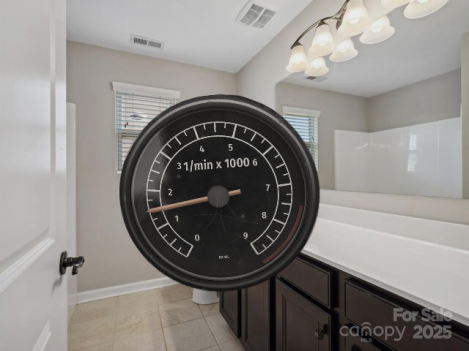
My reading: 1500,rpm
